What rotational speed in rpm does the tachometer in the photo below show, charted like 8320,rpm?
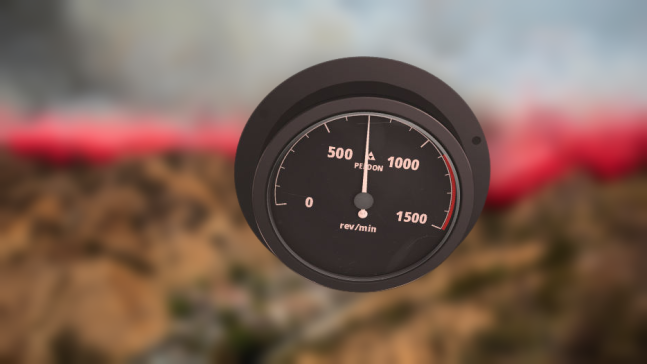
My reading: 700,rpm
